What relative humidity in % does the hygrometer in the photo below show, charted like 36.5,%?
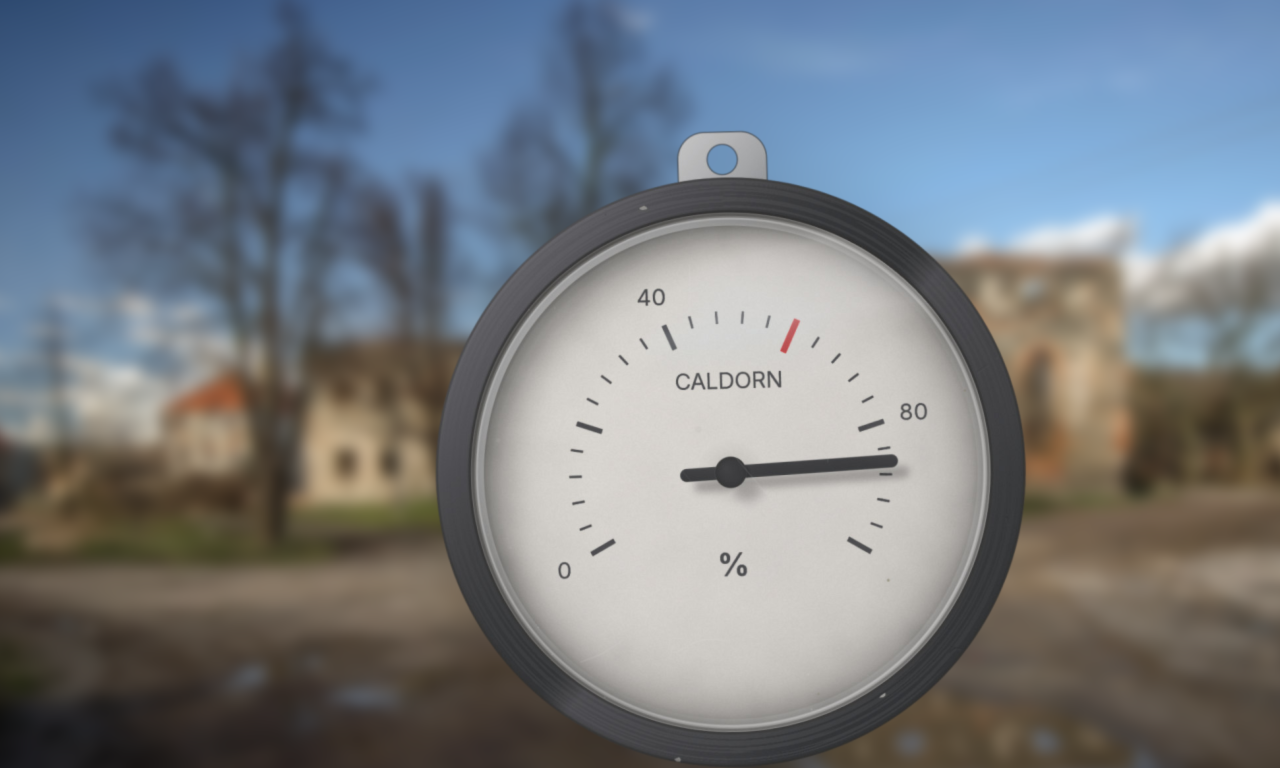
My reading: 86,%
